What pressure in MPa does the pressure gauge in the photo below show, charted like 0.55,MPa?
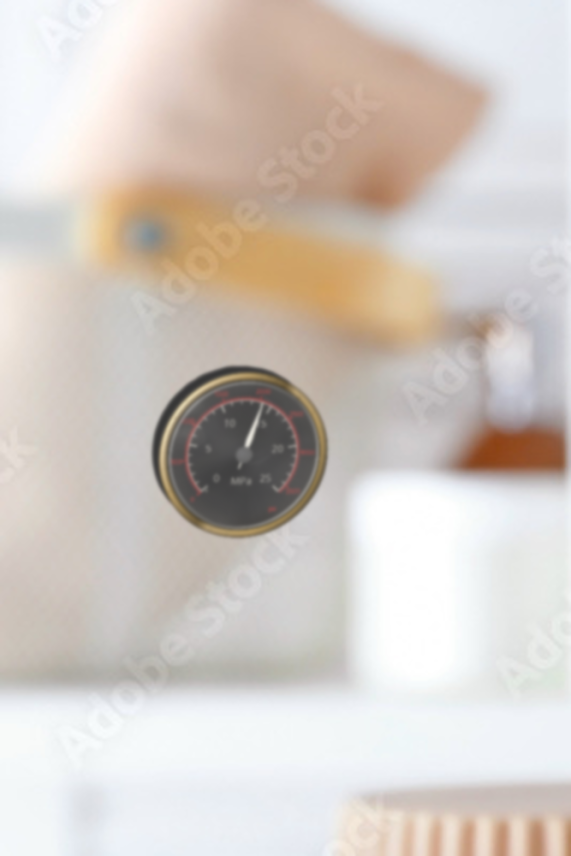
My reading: 14,MPa
